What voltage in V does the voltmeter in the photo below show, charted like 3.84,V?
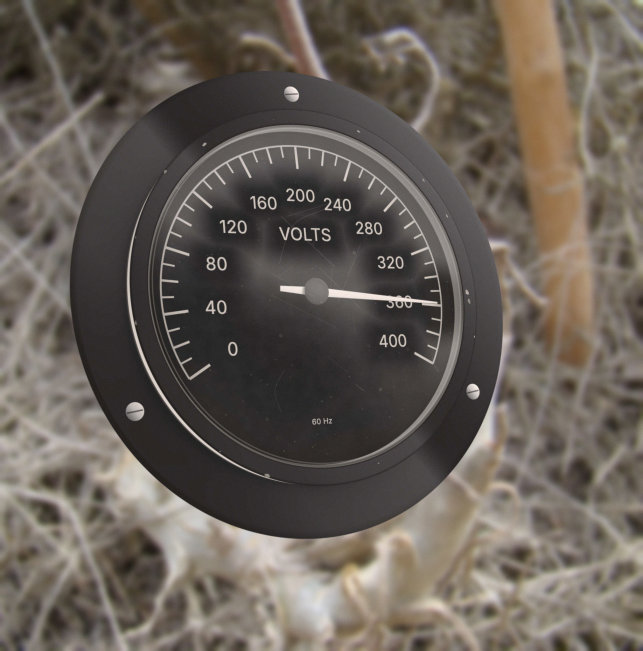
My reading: 360,V
